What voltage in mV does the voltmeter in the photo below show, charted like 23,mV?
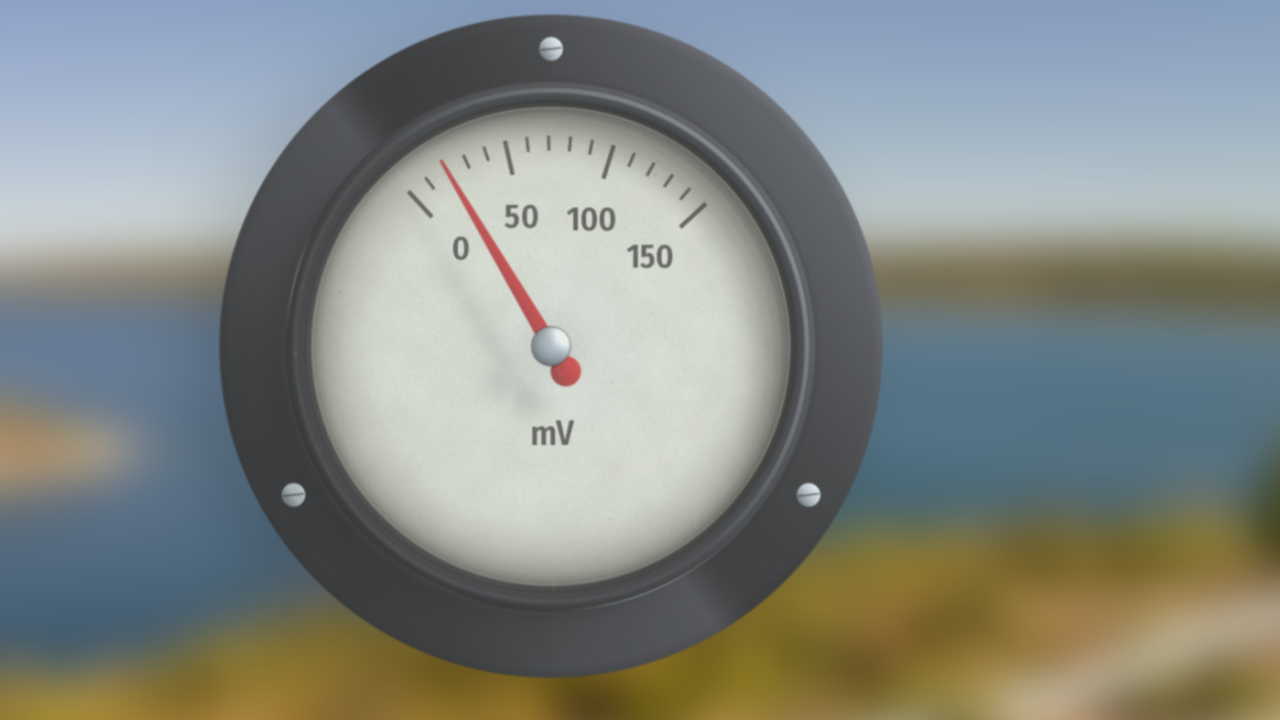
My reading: 20,mV
